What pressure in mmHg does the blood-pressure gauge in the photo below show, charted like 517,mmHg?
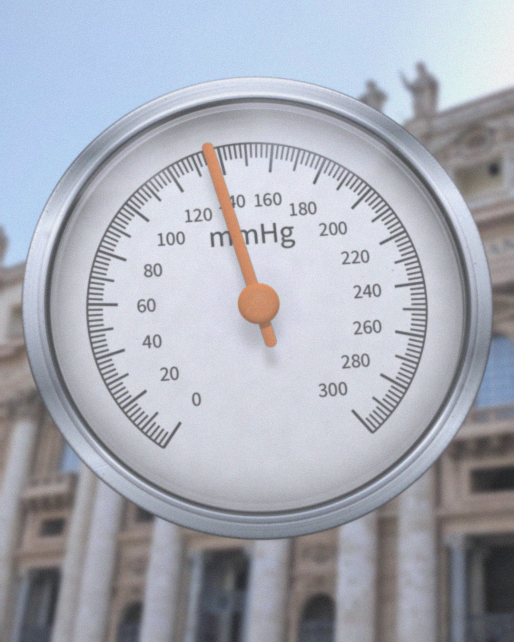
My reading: 136,mmHg
